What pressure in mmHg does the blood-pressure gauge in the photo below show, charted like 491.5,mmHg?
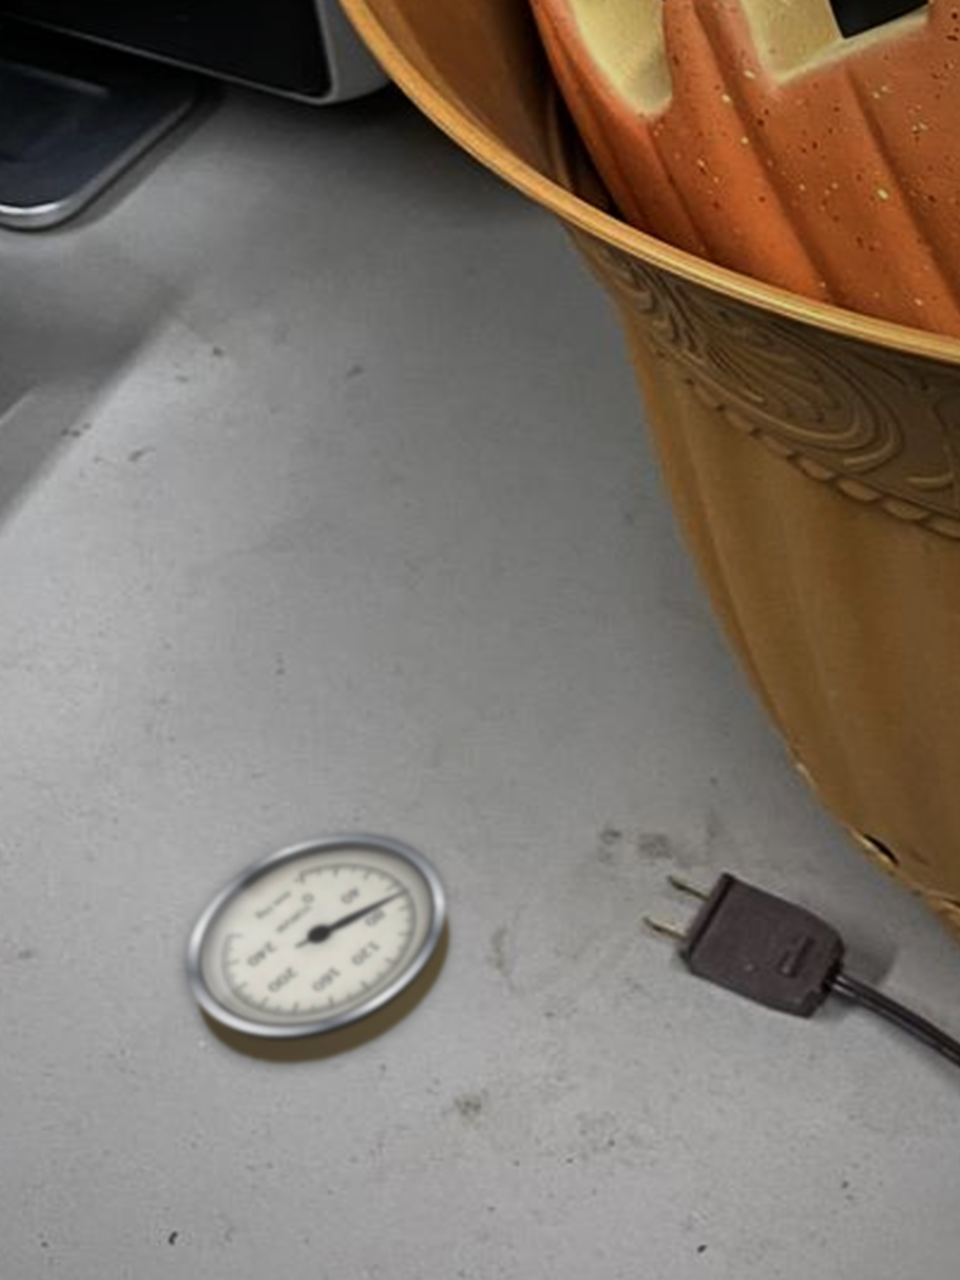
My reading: 70,mmHg
